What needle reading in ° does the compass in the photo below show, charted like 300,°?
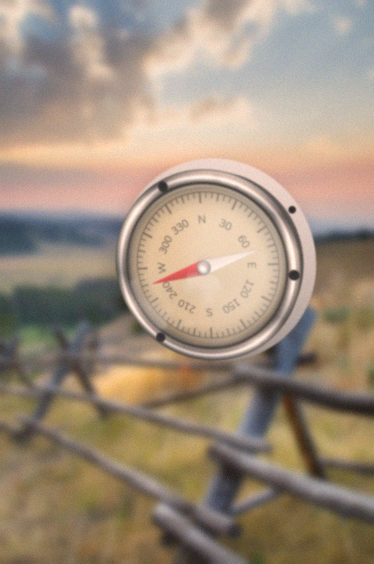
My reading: 255,°
